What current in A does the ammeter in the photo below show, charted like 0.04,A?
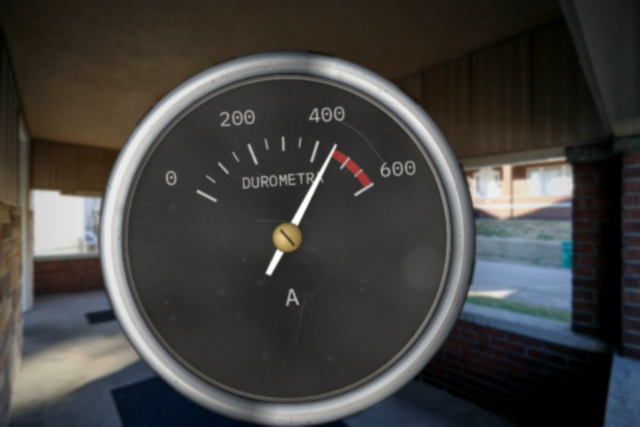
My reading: 450,A
